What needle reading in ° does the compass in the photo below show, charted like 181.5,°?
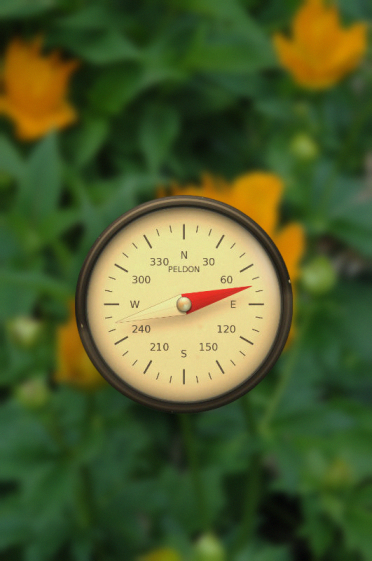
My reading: 75,°
